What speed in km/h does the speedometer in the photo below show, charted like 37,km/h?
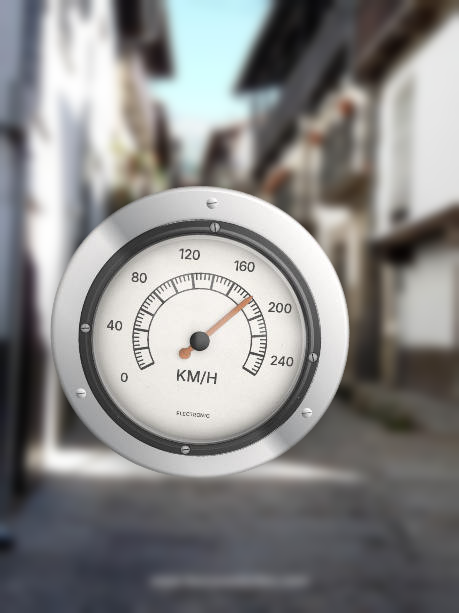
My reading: 180,km/h
